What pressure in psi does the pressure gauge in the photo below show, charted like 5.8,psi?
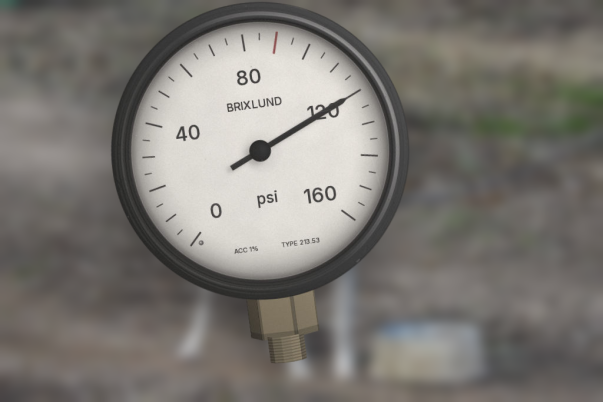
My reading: 120,psi
